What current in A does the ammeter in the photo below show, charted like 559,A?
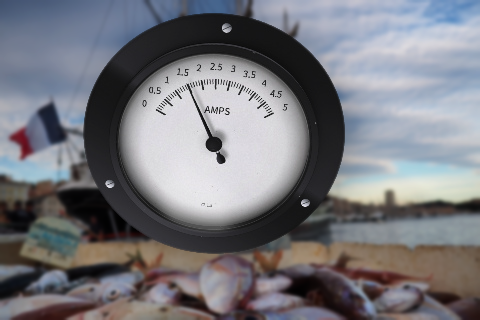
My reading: 1.5,A
